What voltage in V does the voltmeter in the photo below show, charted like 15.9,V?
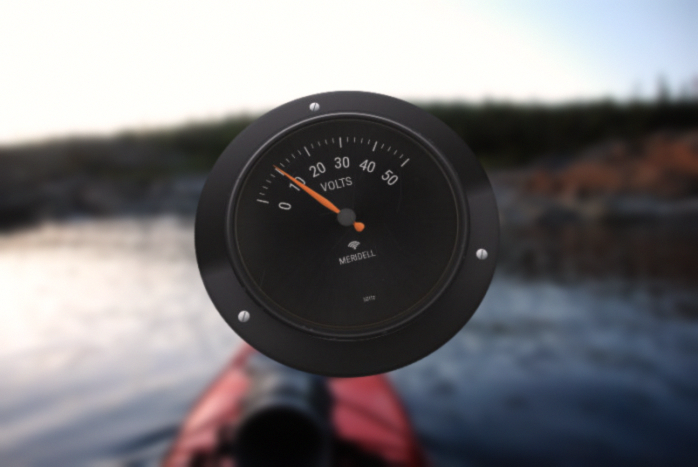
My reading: 10,V
